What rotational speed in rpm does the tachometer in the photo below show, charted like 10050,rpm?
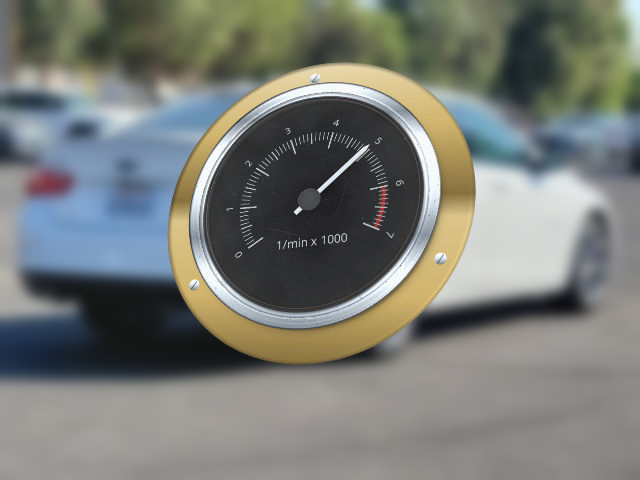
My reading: 5000,rpm
